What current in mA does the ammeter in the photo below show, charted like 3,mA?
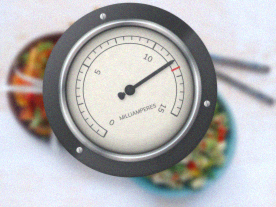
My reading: 11.5,mA
